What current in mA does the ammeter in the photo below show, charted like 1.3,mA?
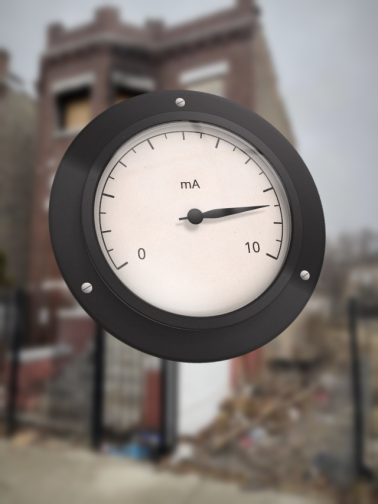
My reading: 8.5,mA
